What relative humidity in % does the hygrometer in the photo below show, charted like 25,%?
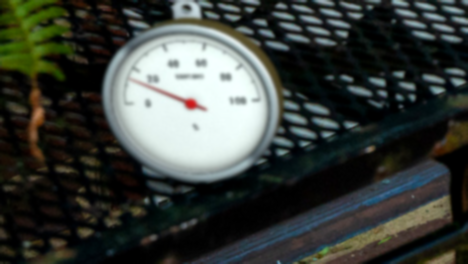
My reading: 15,%
